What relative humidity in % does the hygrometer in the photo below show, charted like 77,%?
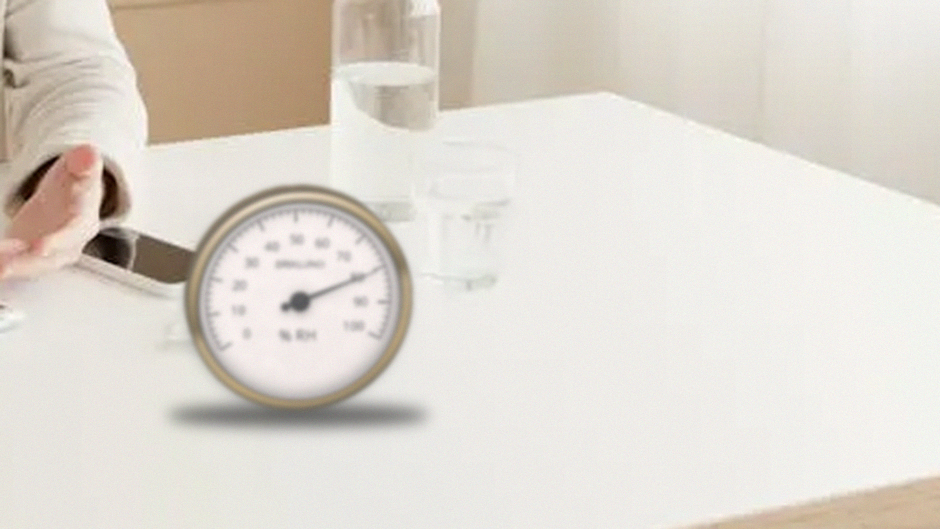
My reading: 80,%
